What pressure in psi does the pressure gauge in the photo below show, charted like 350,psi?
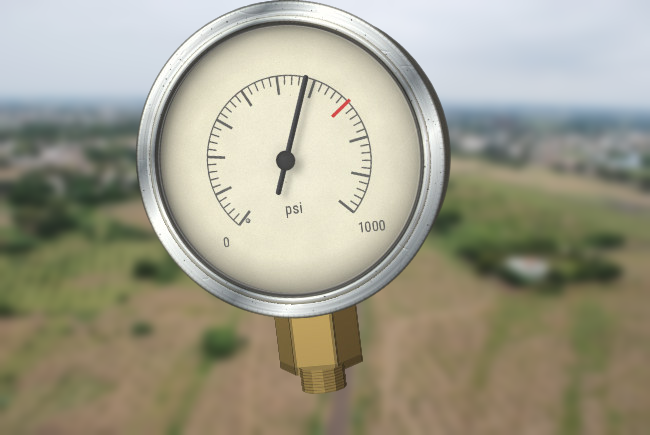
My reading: 580,psi
